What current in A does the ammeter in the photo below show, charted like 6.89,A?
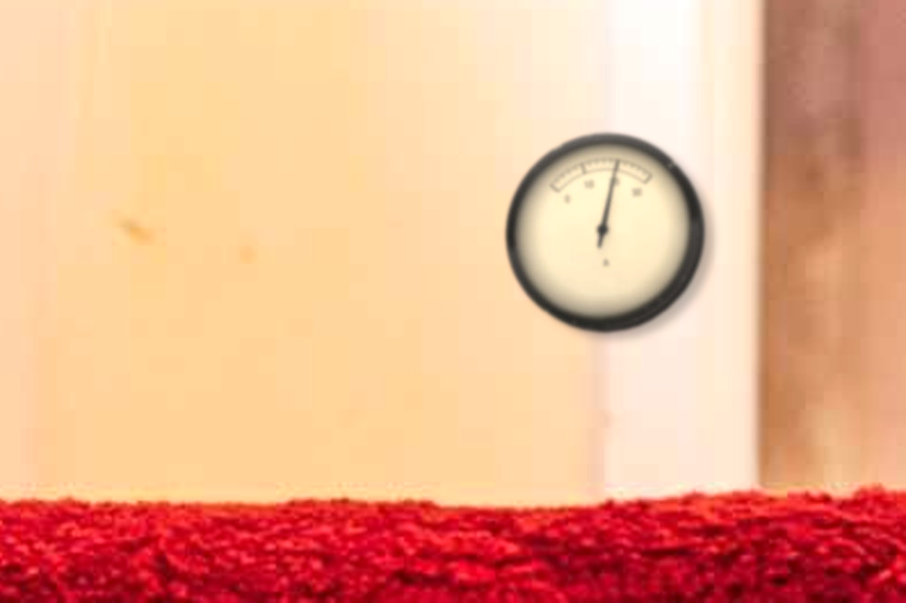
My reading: 20,A
